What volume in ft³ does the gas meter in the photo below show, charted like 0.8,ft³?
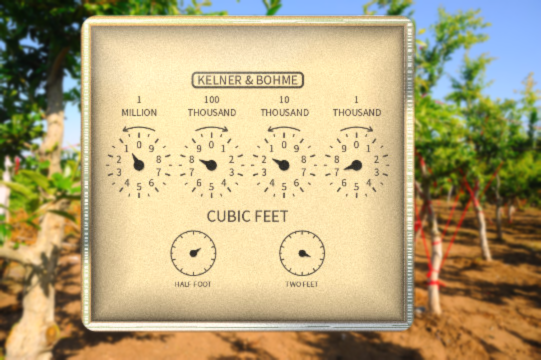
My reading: 81700,ft³
